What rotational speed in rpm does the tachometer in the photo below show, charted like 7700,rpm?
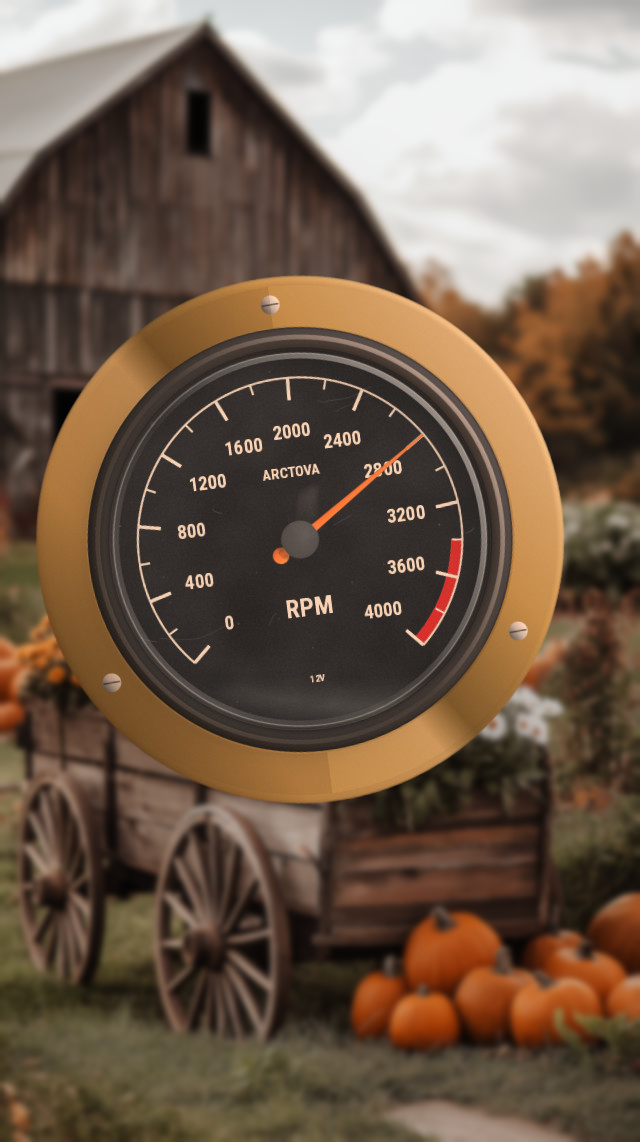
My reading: 2800,rpm
